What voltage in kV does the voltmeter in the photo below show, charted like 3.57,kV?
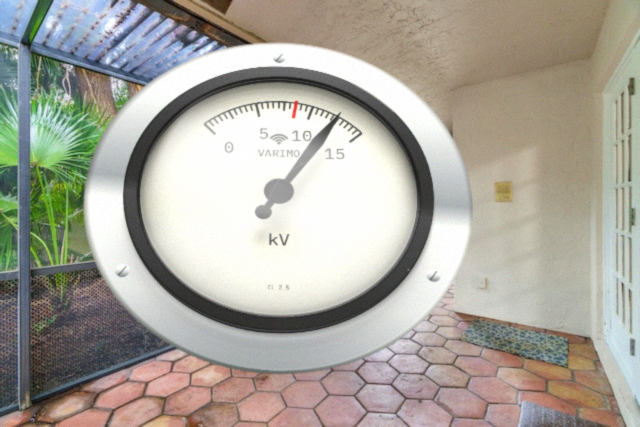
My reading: 12.5,kV
